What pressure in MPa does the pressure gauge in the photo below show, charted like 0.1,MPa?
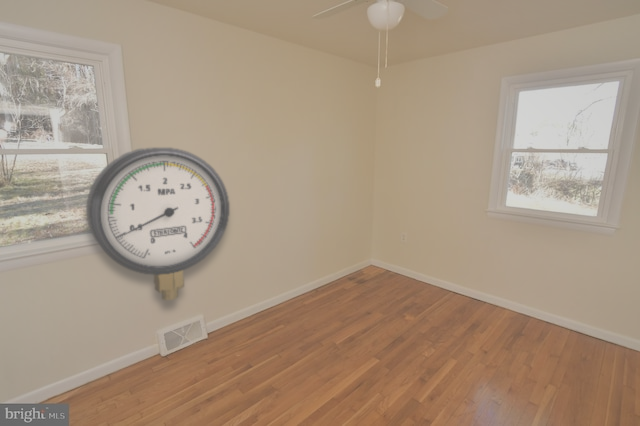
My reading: 0.5,MPa
